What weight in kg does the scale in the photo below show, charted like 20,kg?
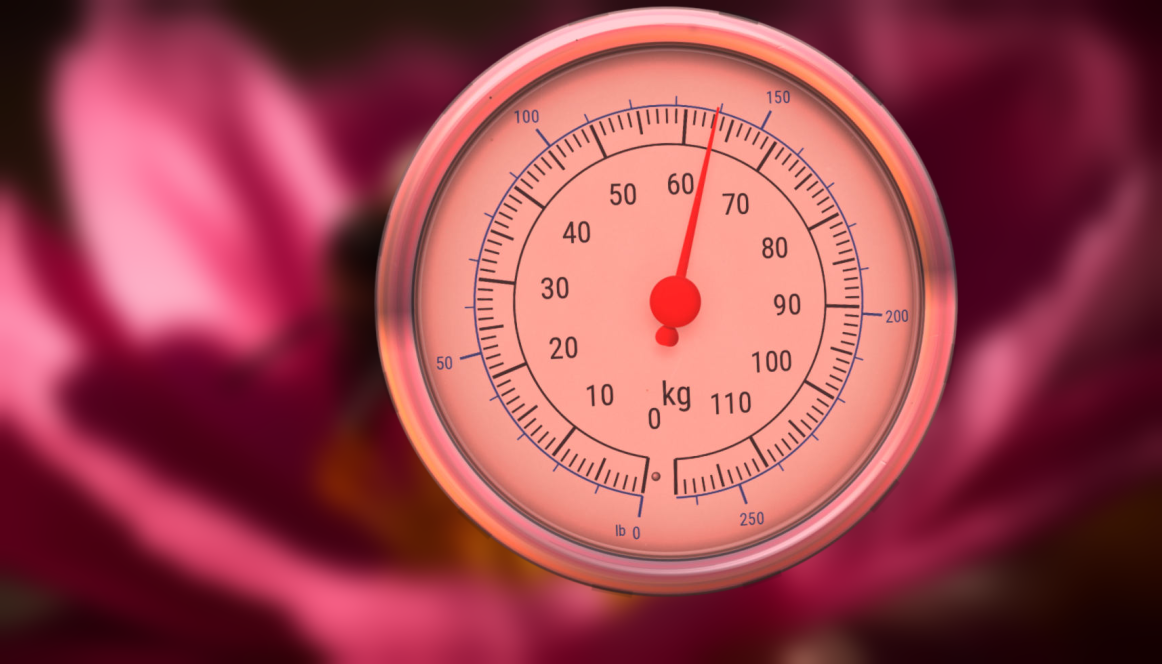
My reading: 63,kg
